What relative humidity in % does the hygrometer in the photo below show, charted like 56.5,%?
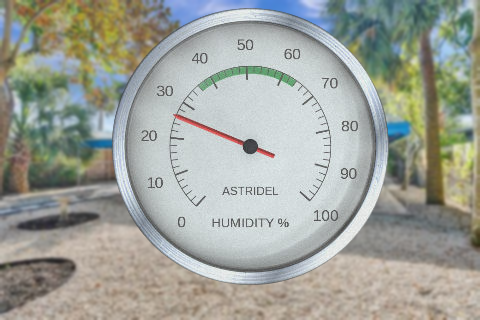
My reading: 26,%
